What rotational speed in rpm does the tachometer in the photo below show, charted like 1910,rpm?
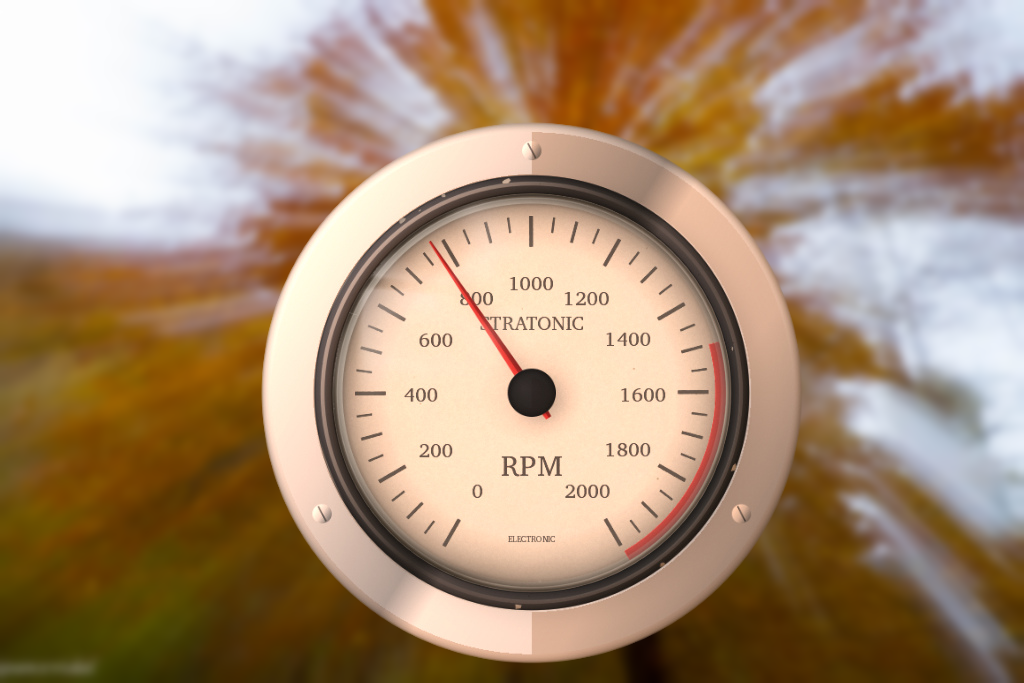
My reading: 775,rpm
